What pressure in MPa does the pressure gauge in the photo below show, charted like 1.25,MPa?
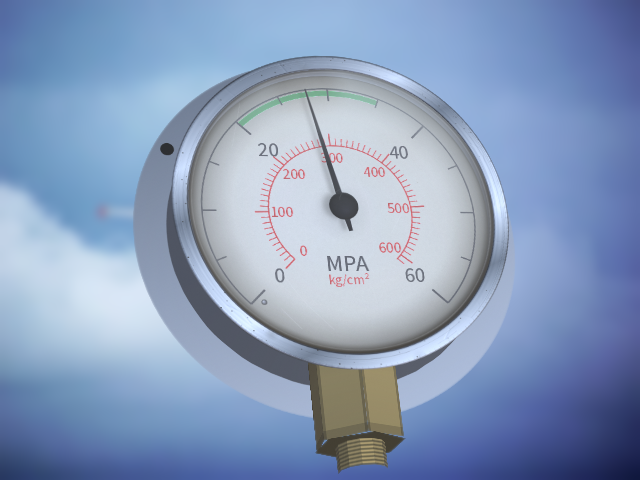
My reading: 27.5,MPa
